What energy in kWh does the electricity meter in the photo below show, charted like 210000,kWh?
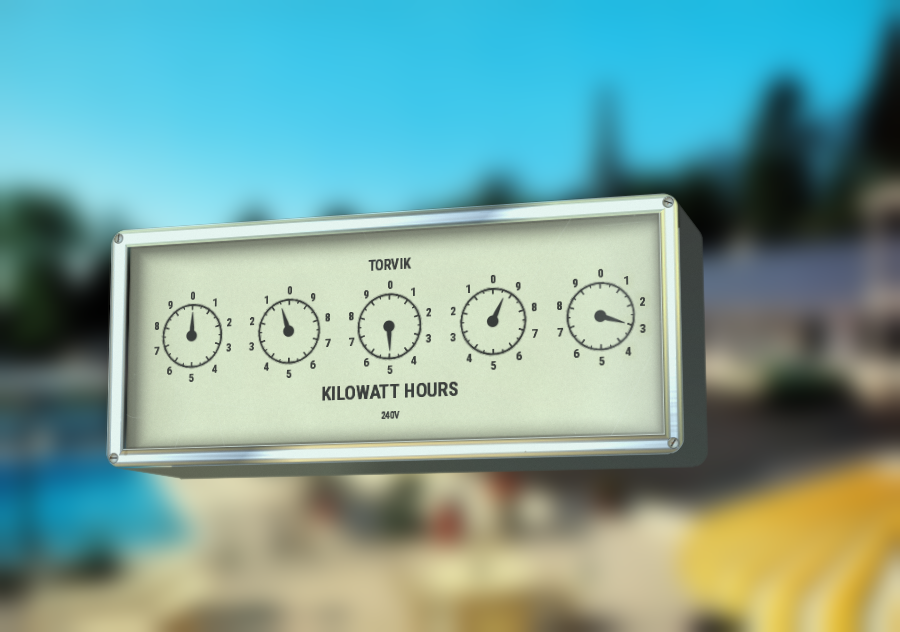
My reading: 493,kWh
